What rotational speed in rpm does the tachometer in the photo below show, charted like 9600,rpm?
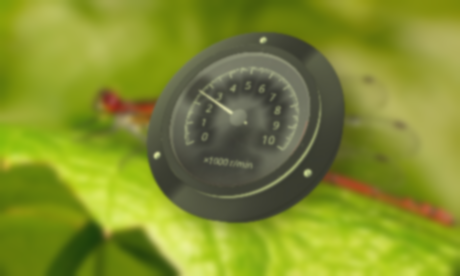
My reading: 2500,rpm
